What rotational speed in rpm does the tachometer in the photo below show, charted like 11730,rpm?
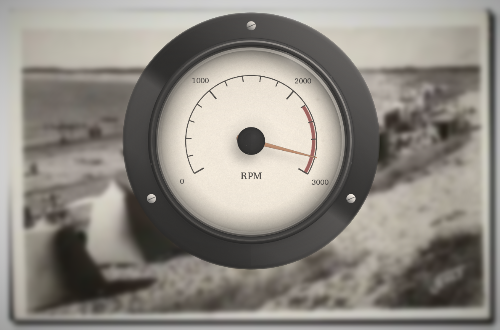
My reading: 2800,rpm
